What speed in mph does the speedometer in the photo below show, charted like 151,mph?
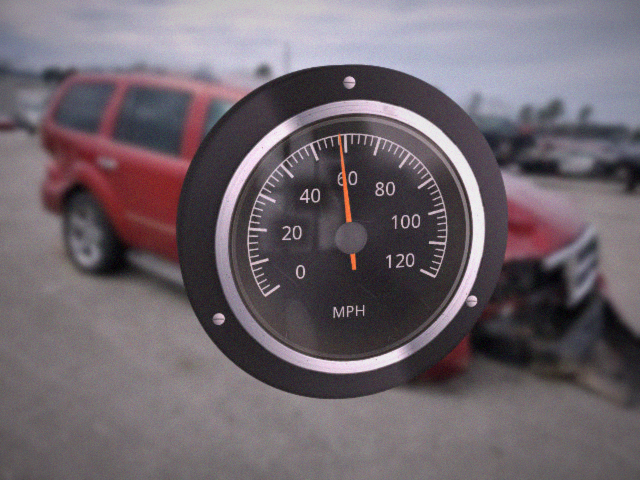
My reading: 58,mph
